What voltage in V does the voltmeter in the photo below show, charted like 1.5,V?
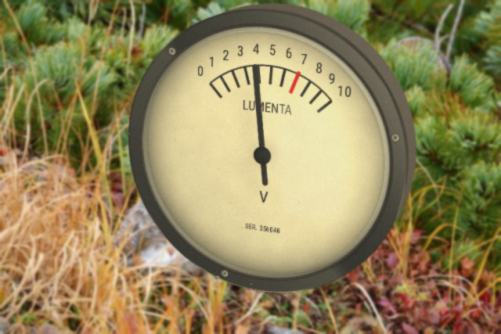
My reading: 4,V
